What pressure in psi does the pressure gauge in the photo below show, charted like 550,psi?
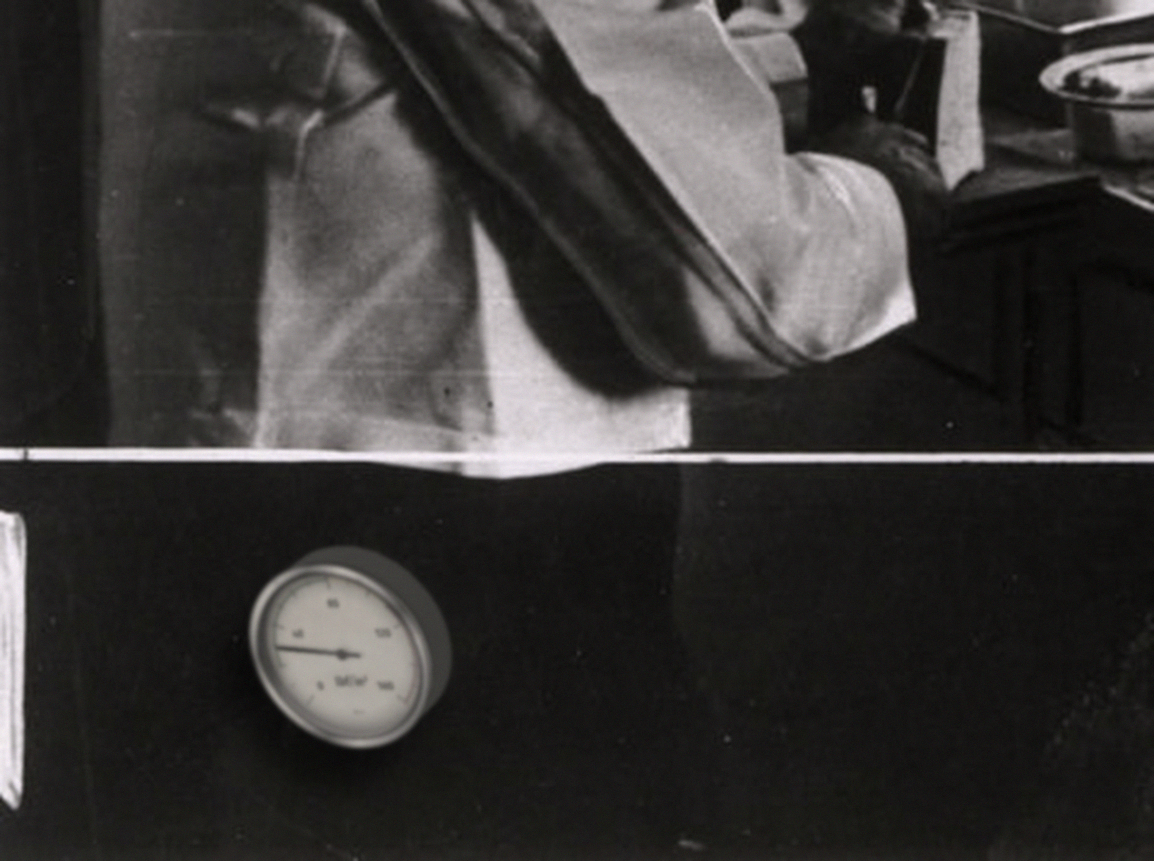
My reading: 30,psi
